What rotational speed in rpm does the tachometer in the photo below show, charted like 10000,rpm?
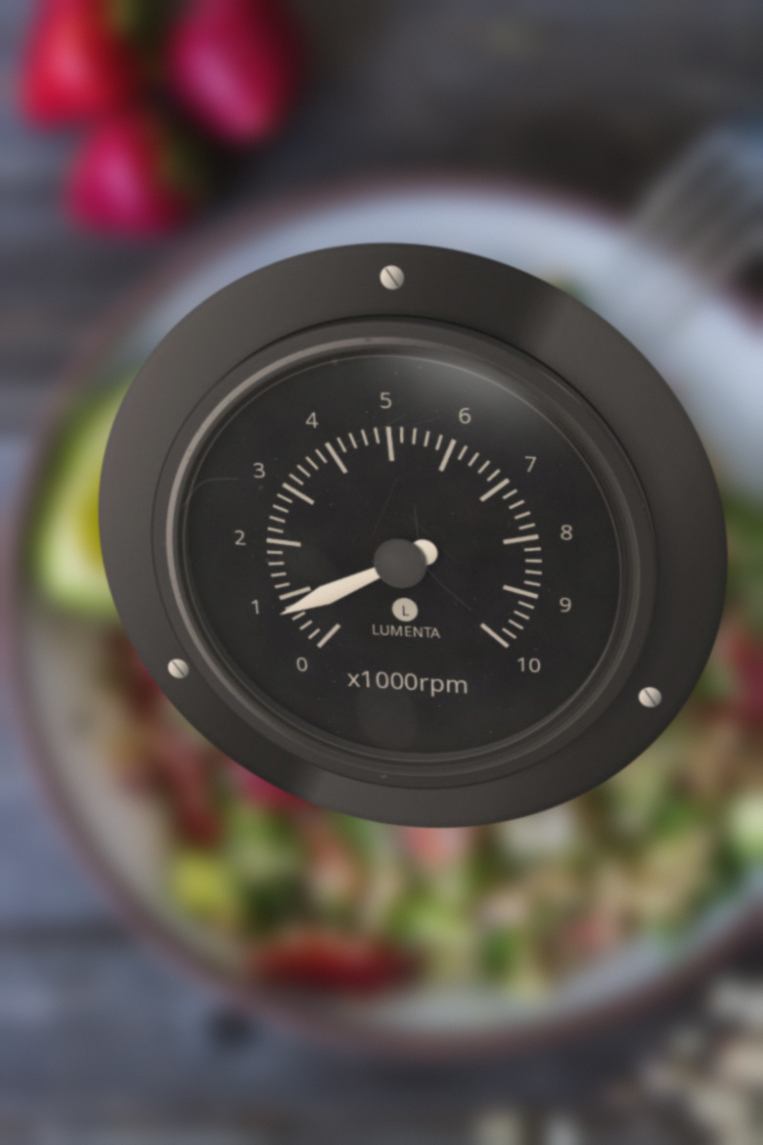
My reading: 800,rpm
